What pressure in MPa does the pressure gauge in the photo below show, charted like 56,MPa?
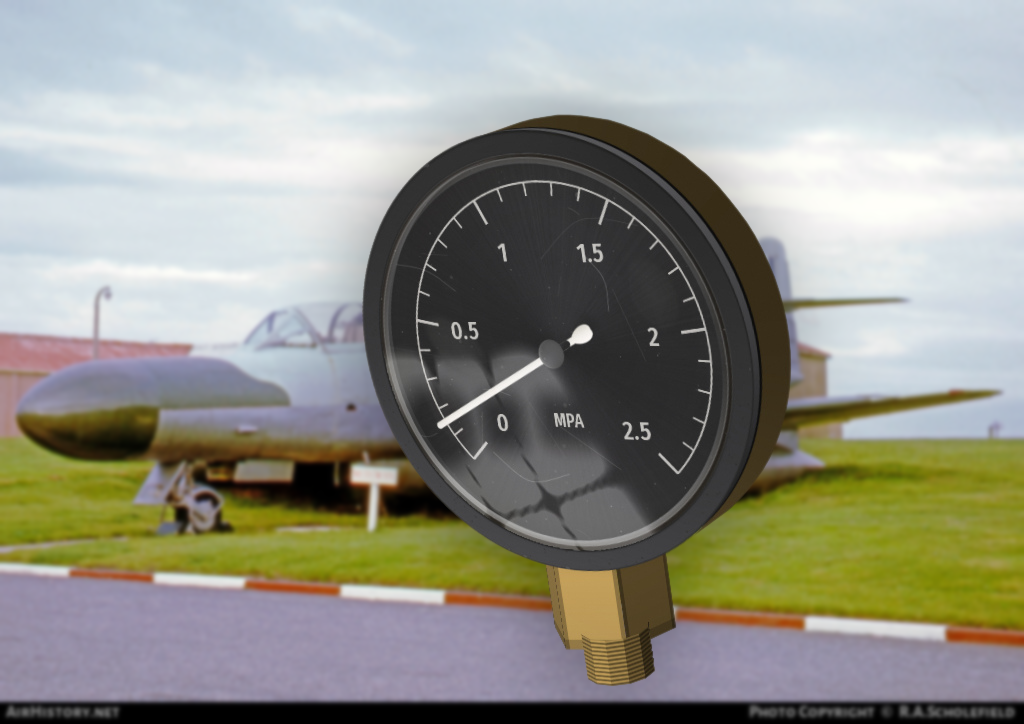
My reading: 0.15,MPa
